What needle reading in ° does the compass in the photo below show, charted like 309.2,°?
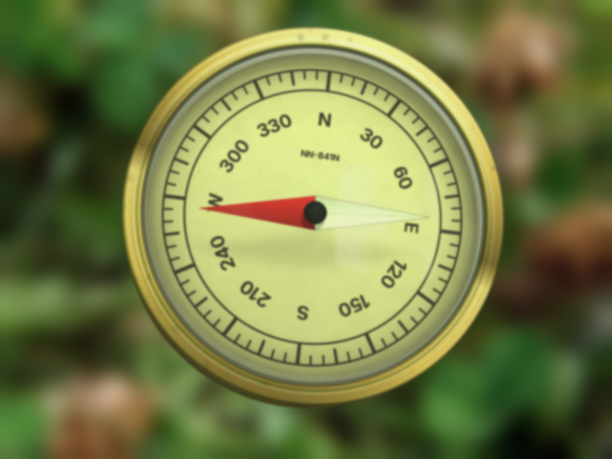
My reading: 265,°
